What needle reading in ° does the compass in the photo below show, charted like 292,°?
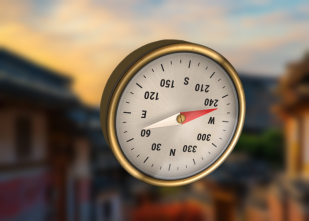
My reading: 250,°
